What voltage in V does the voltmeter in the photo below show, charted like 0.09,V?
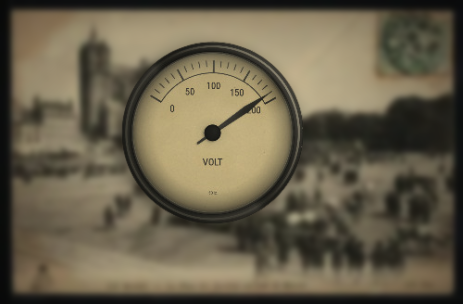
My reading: 190,V
